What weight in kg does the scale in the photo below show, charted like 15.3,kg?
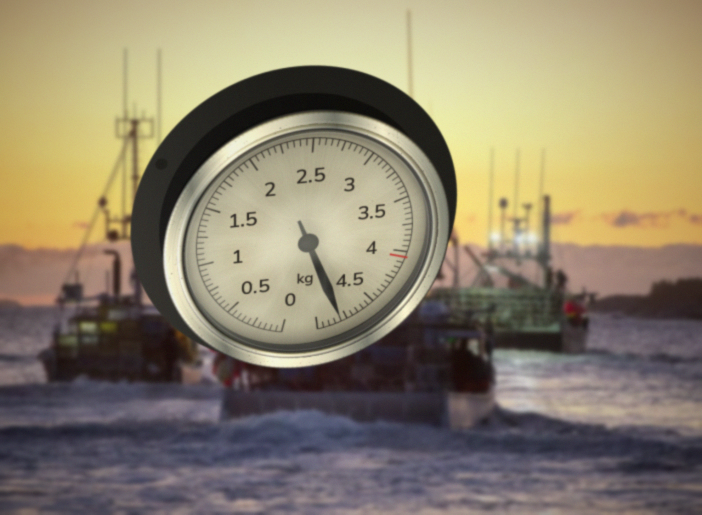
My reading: 4.8,kg
